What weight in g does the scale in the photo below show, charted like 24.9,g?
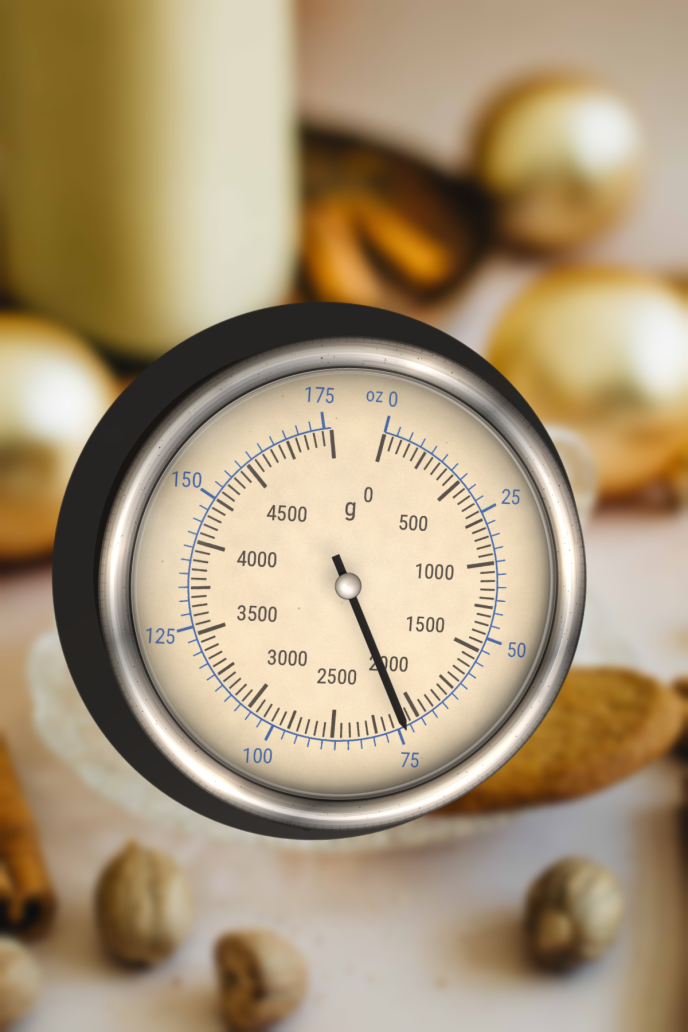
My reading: 2100,g
